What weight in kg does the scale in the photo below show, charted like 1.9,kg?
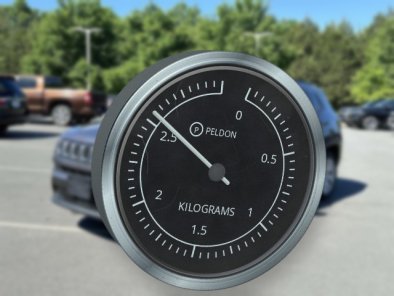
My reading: 2.55,kg
